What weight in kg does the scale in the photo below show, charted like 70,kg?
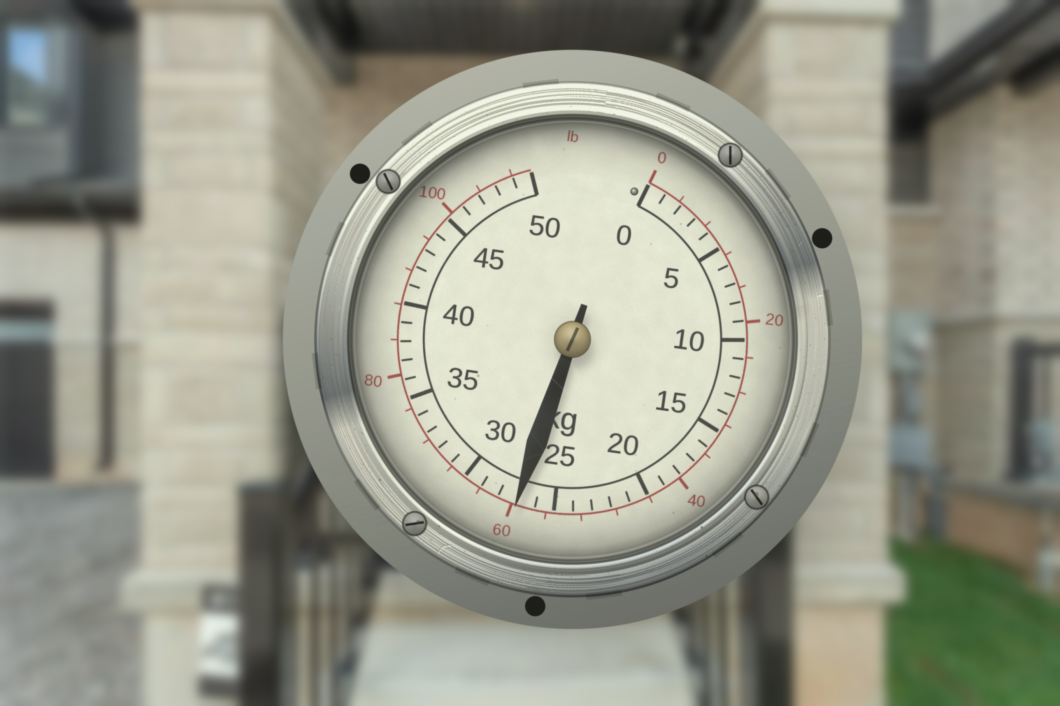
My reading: 27,kg
